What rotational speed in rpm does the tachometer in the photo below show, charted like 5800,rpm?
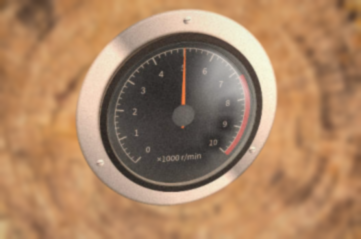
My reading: 5000,rpm
